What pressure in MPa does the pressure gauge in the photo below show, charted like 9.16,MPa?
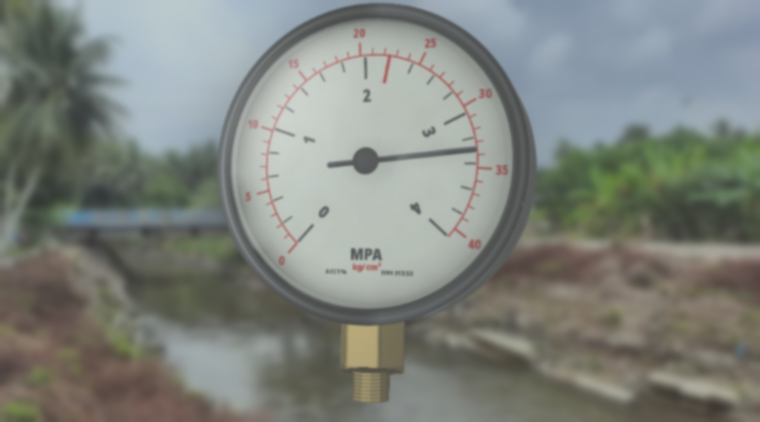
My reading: 3.3,MPa
